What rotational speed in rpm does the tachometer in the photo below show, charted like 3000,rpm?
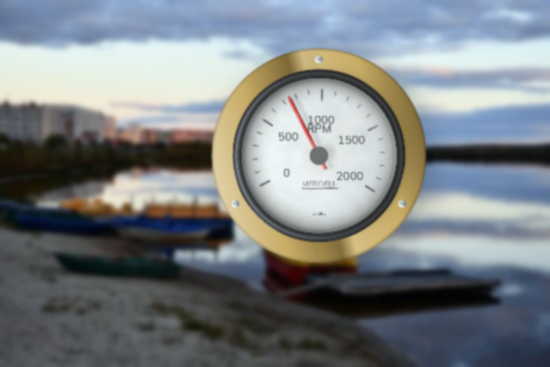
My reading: 750,rpm
